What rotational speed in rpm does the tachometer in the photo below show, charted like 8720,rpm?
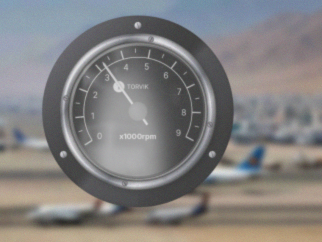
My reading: 3250,rpm
